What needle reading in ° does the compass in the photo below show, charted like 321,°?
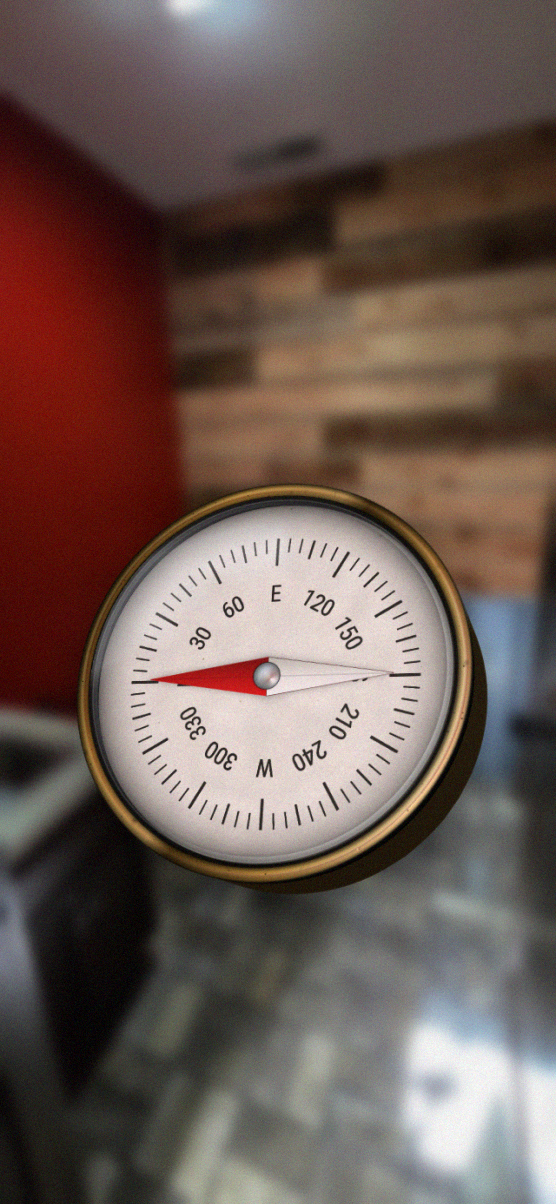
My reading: 0,°
